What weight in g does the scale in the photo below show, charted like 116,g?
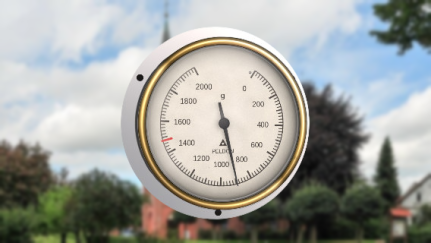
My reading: 900,g
